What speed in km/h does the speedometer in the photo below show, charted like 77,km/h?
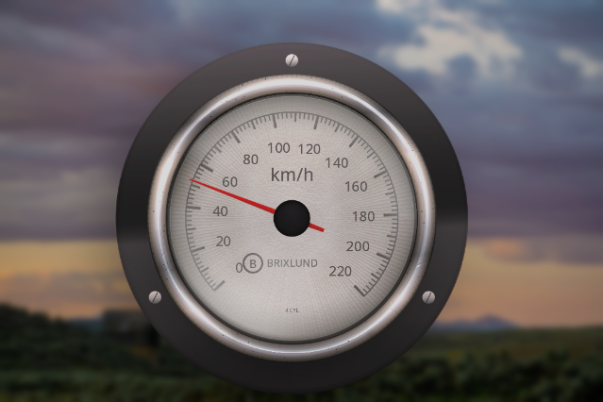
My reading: 52,km/h
